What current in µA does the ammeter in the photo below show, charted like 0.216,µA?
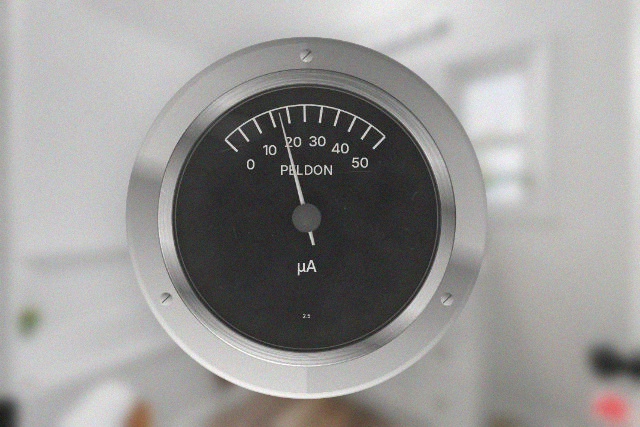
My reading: 17.5,µA
